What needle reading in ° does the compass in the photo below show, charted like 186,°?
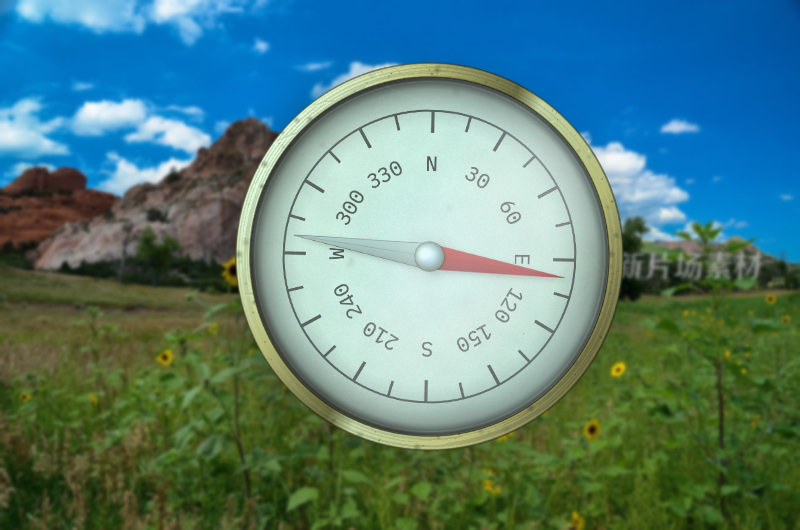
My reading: 97.5,°
